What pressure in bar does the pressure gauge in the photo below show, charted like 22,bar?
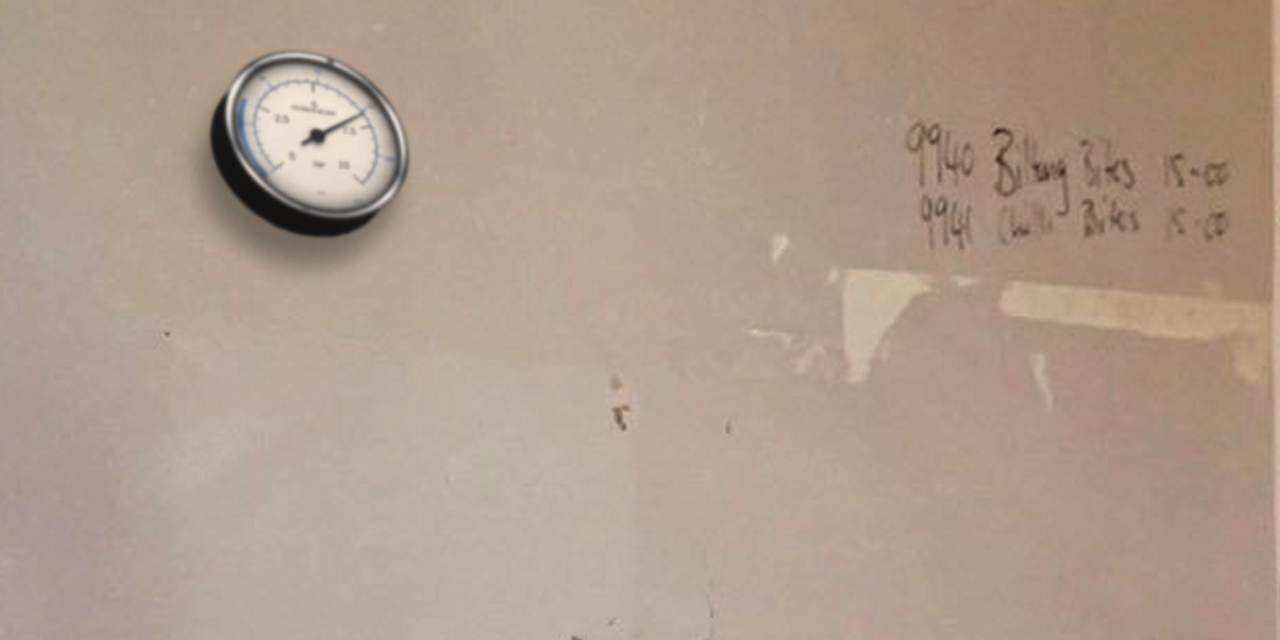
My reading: 7,bar
